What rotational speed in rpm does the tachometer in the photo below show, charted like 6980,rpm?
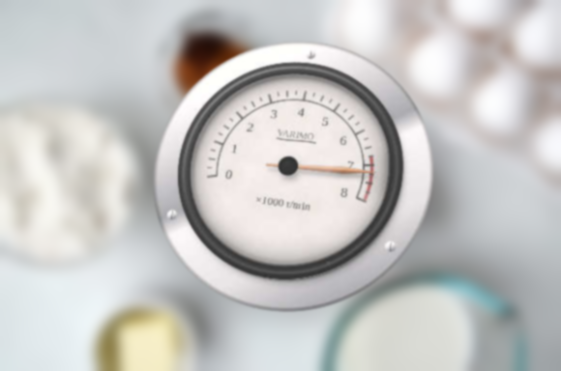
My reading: 7250,rpm
